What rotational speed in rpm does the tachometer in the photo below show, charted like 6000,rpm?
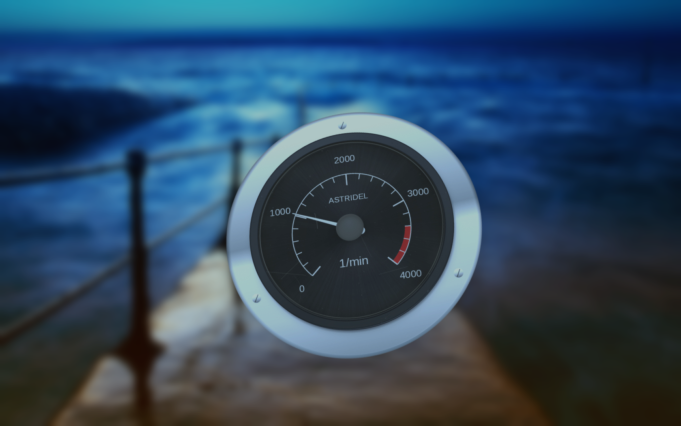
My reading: 1000,rpm
